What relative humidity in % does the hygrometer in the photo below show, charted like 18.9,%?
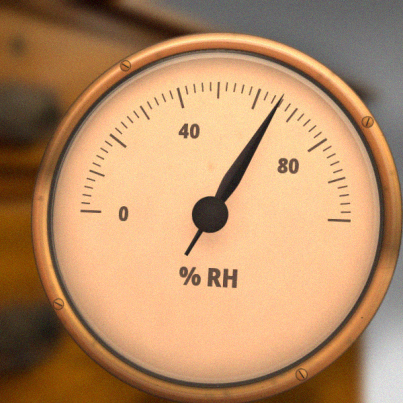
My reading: 66,%
